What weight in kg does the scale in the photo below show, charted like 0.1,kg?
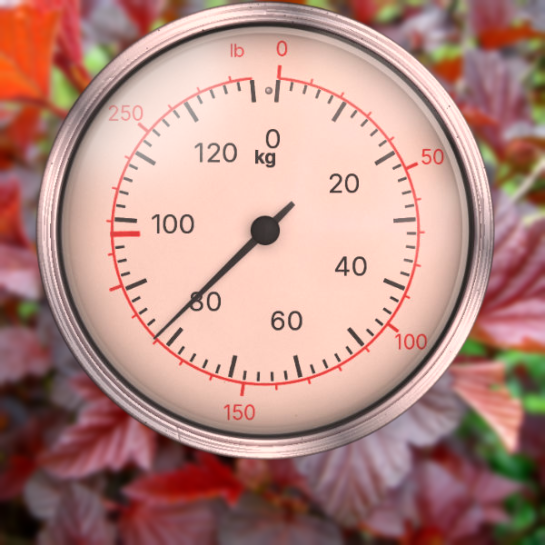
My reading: 82,kg
